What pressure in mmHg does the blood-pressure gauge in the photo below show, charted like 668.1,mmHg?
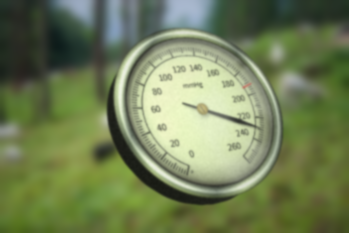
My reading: 230,mmHg
